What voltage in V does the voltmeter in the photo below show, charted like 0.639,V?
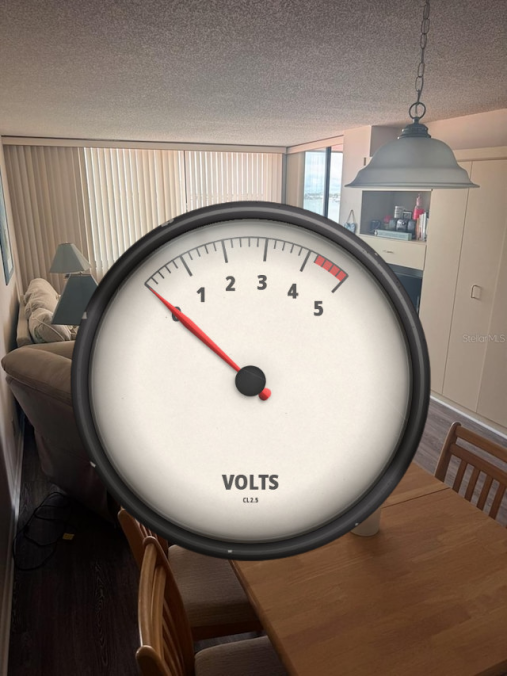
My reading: 0,V
